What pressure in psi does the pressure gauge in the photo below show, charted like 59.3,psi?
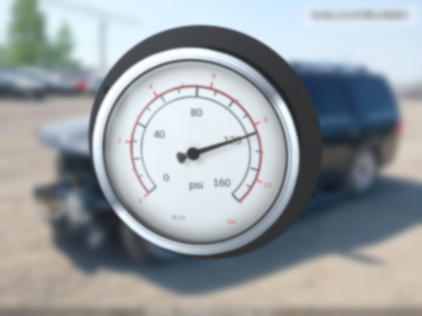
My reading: 120,psi
